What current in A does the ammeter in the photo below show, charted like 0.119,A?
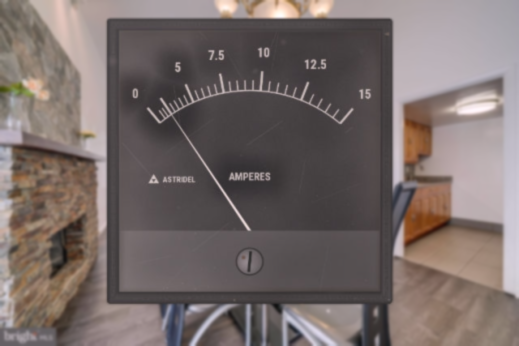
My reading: 2.5,A
